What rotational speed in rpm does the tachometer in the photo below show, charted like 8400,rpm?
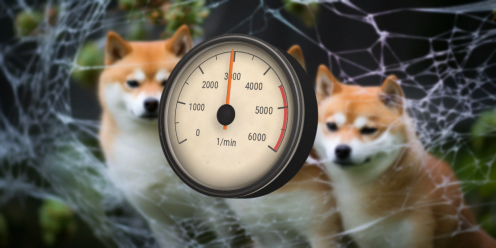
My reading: 3000,rpm
